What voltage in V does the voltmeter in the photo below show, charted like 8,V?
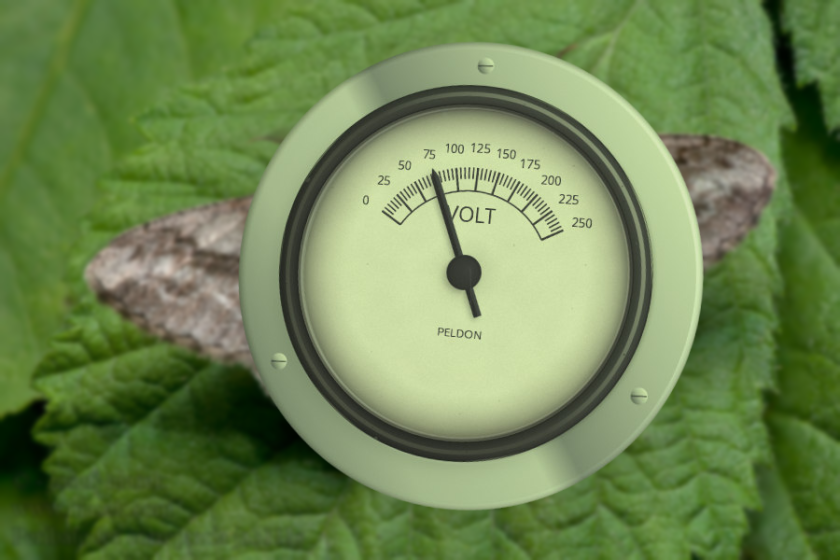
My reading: 75,V
